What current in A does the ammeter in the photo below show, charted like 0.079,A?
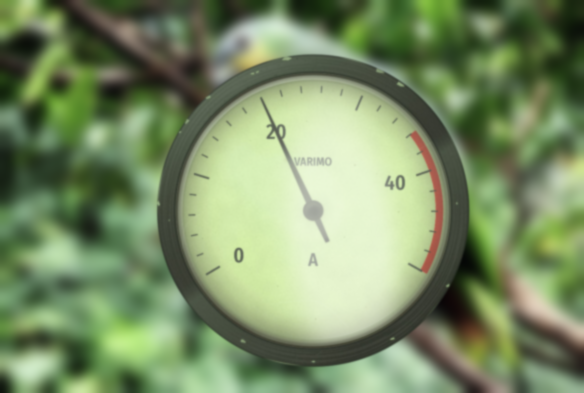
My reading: 20,A
